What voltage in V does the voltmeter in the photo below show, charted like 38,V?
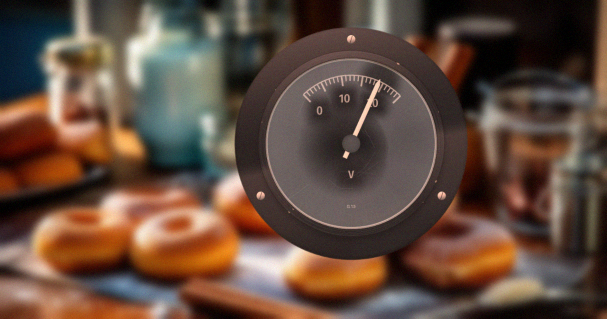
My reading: 19,V
